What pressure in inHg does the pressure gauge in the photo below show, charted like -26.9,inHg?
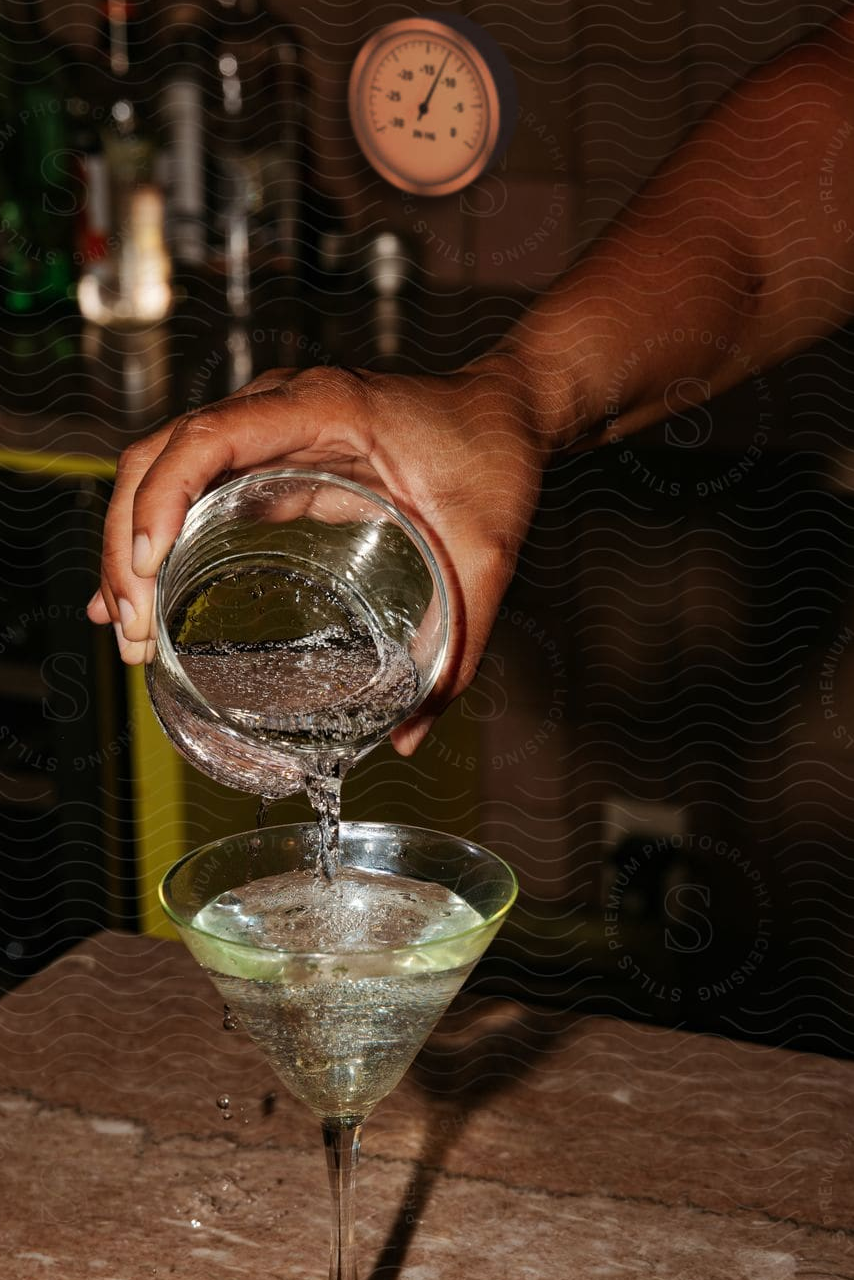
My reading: -12,inHg
